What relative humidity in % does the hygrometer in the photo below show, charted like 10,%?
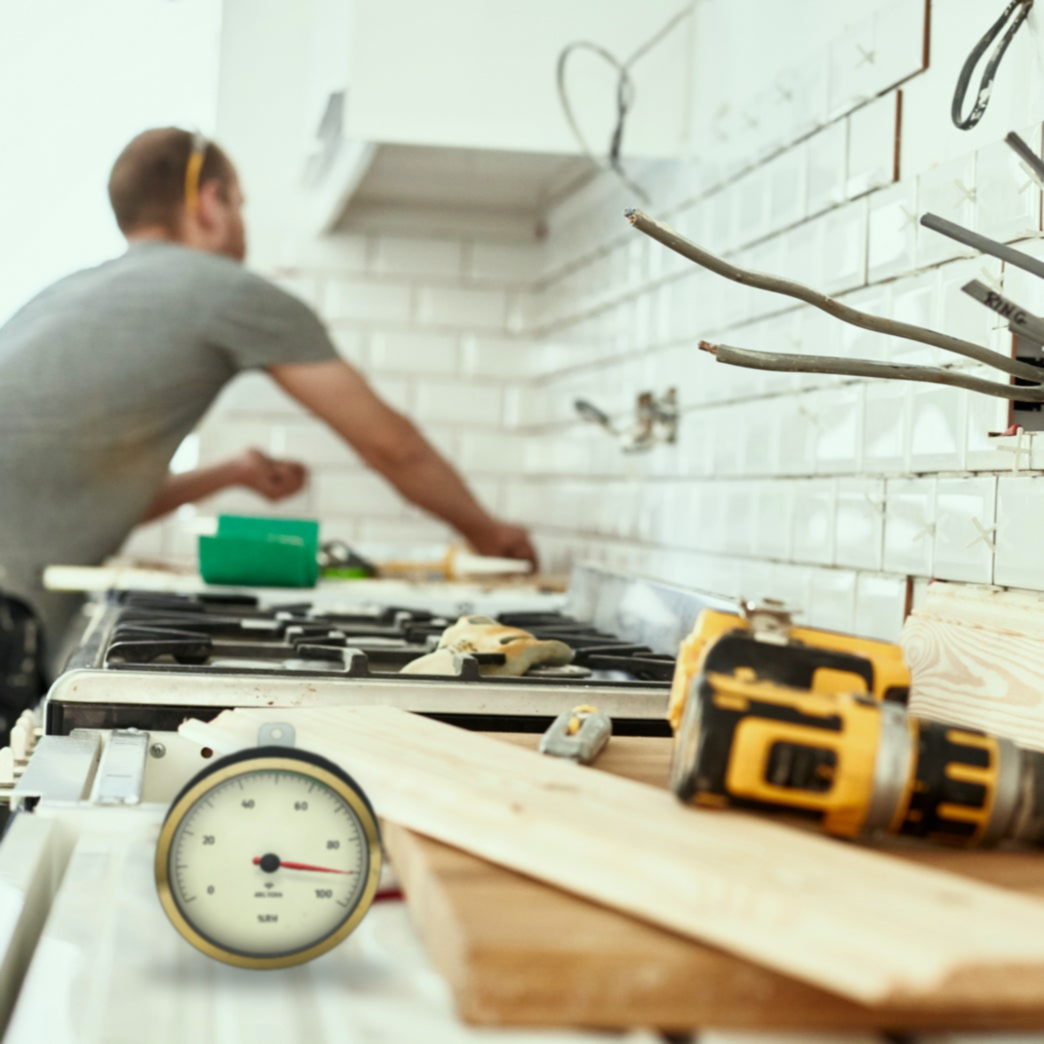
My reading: 90,%
